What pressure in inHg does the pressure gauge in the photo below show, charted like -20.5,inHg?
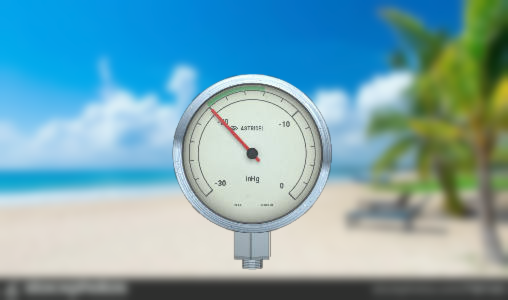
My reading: -20,inHg
